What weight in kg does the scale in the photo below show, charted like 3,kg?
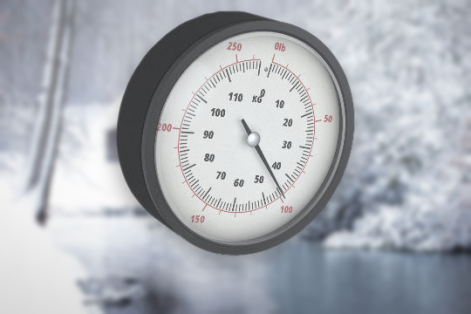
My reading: 45,kg
